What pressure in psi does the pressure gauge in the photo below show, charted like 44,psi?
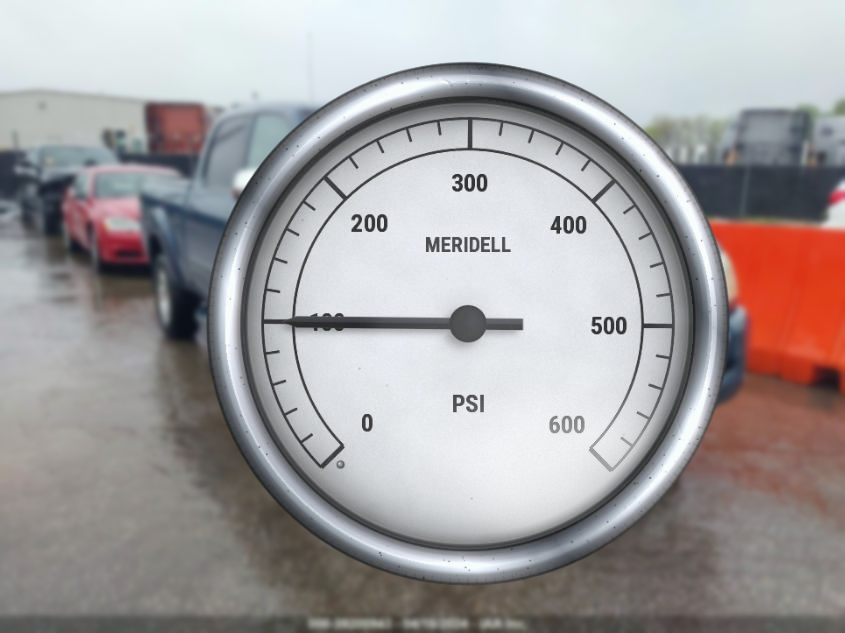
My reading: 100,psi
